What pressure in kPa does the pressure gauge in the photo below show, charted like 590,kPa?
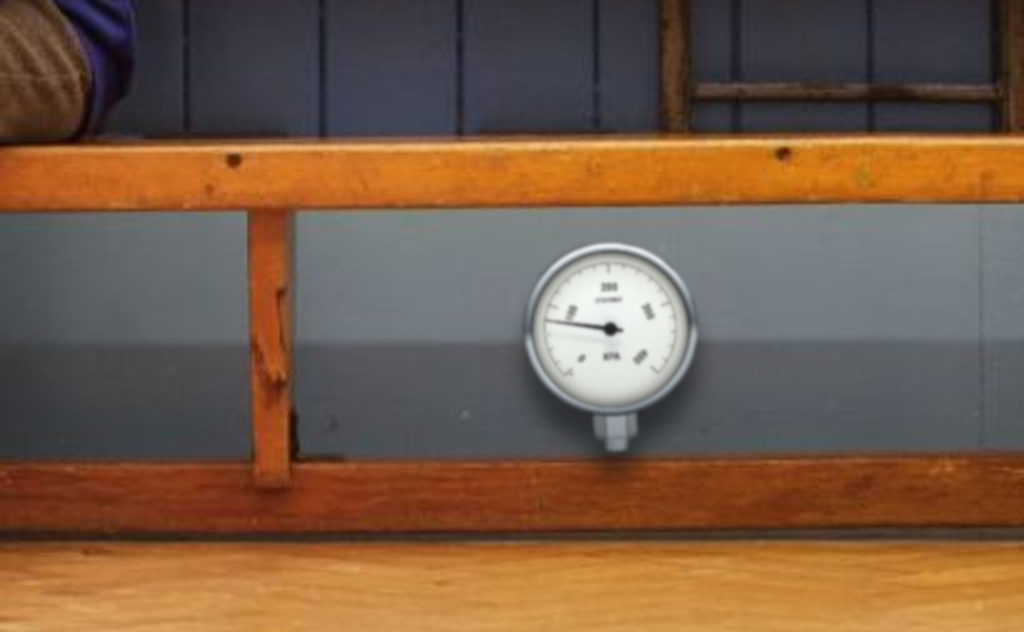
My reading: 80,kPa
